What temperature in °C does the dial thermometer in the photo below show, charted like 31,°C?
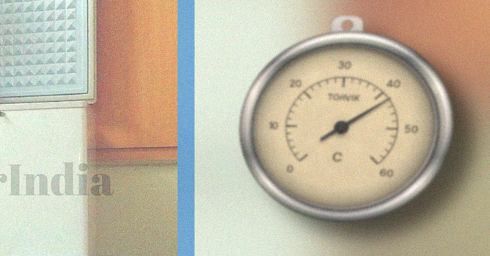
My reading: 42,°C
